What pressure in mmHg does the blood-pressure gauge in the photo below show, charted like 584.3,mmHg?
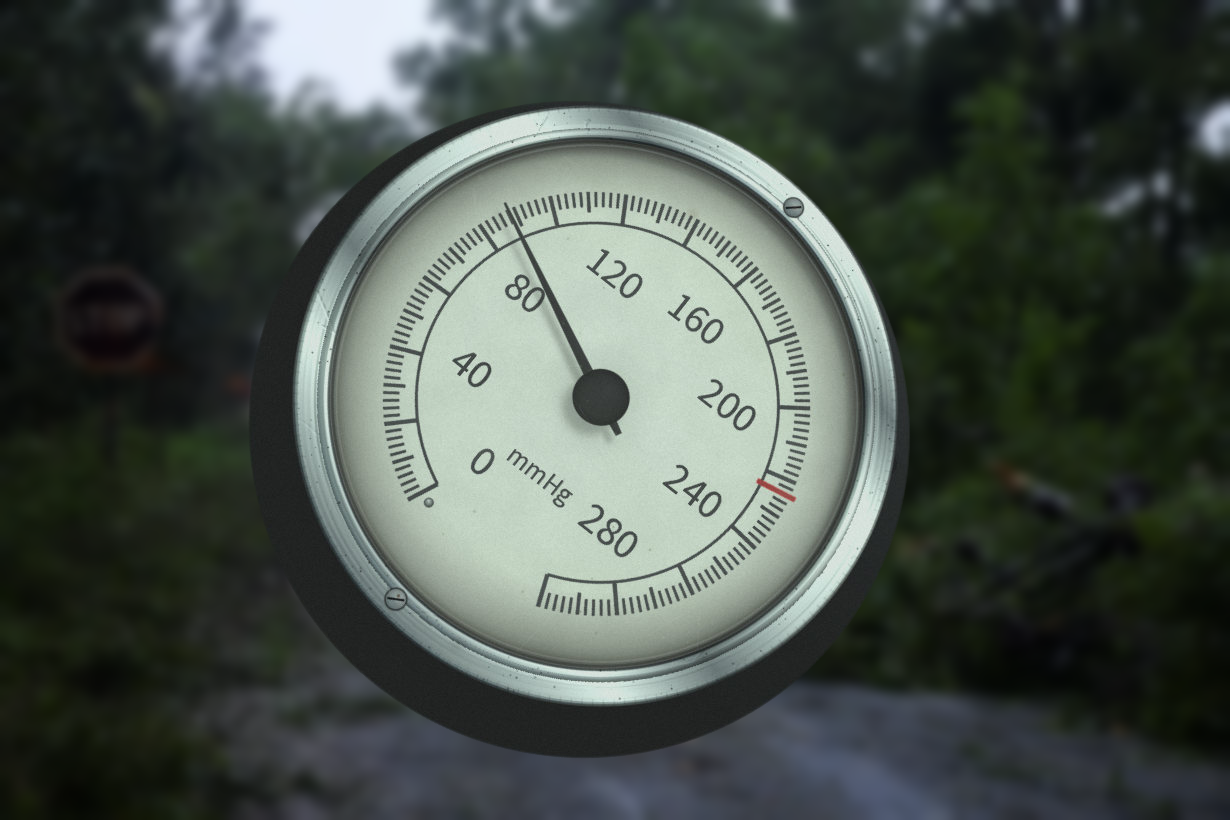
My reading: 88,mmHg
